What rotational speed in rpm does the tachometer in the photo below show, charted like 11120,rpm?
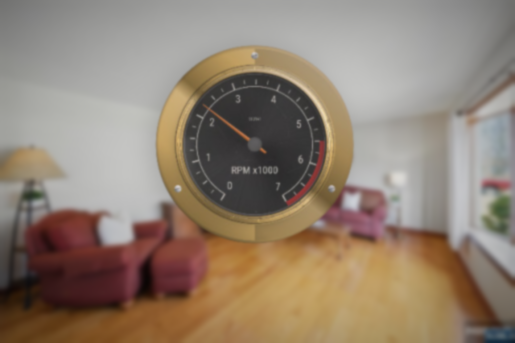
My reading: 2250,rpm
